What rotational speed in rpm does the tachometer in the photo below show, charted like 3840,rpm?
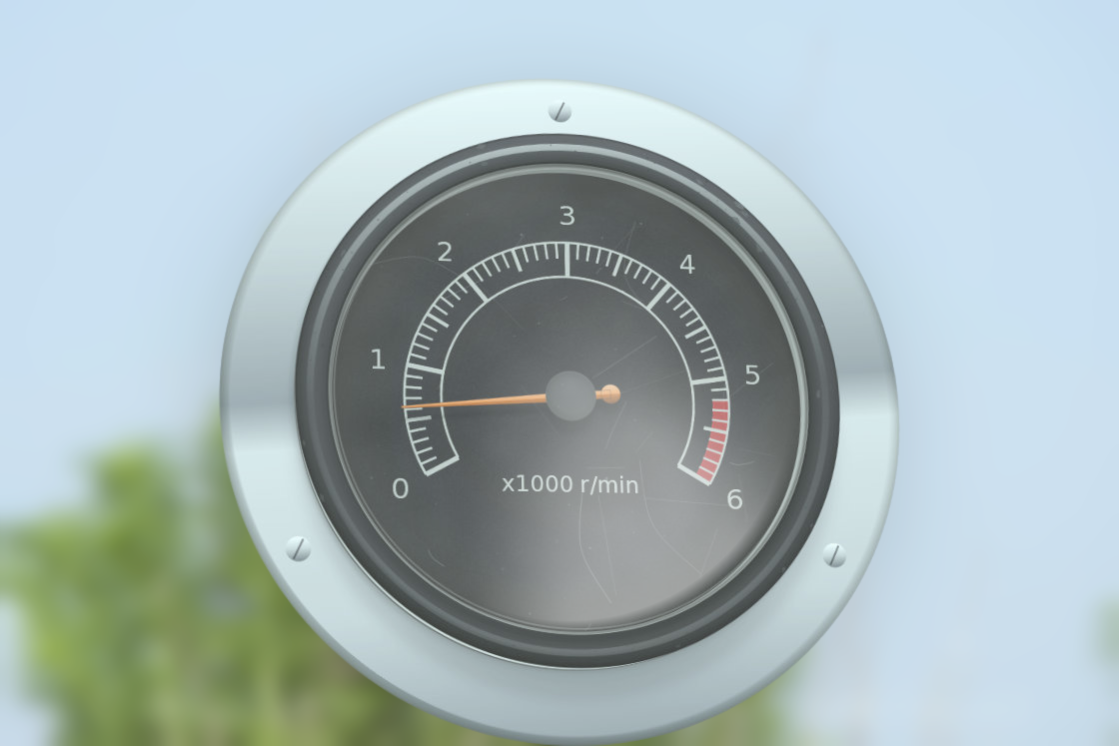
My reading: 600,rpm
